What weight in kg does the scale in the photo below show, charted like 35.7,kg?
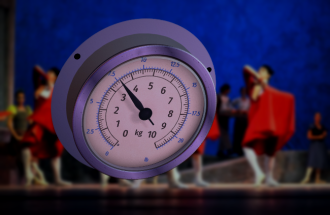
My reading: 3.5,kg
